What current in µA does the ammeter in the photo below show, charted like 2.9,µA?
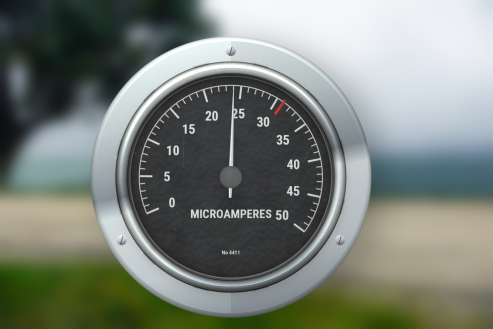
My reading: 24,µA
